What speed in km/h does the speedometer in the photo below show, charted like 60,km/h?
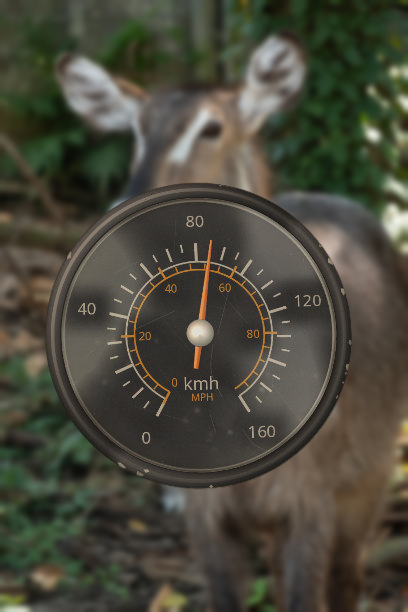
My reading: 85,km/h
